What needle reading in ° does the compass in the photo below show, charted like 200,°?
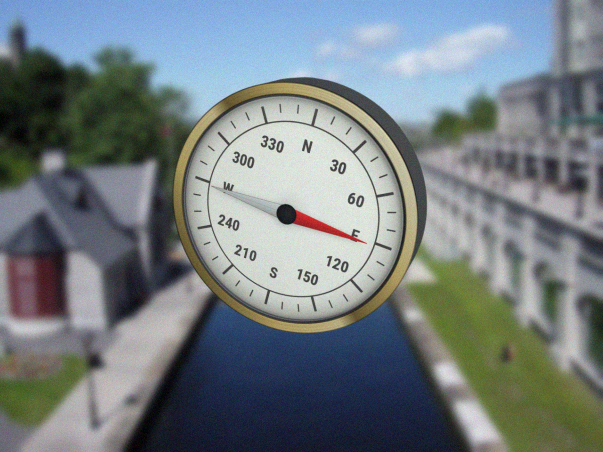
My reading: 90,°
